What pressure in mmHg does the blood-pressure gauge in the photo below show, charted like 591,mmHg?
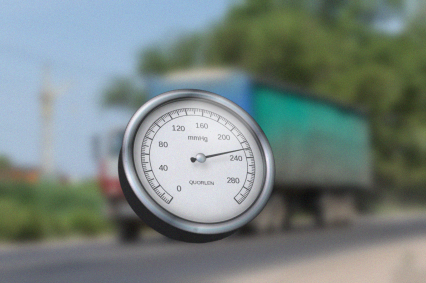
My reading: 230,mmHg
